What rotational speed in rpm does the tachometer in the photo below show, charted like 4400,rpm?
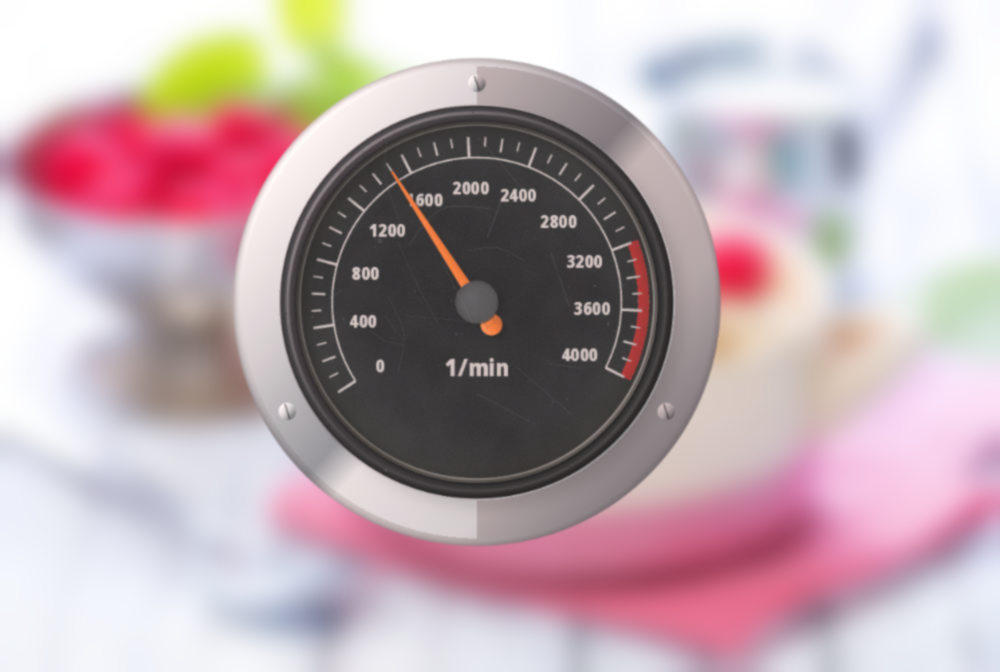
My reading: 1500,rpm
